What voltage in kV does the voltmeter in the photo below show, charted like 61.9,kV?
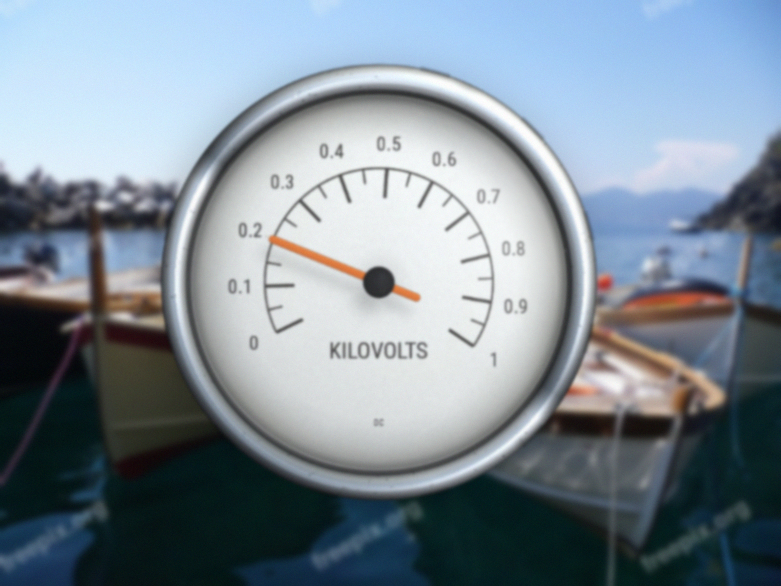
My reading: 0.2,kV
